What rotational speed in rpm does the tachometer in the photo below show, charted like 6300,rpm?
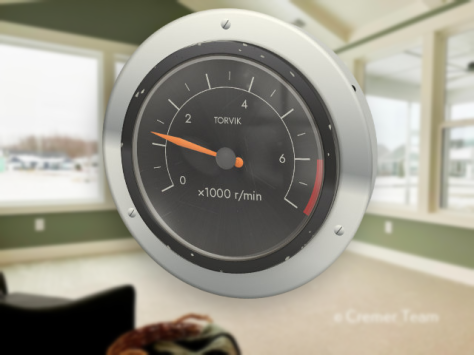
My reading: 1250,rpm
